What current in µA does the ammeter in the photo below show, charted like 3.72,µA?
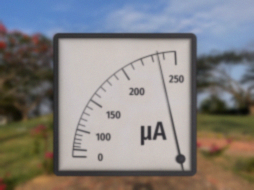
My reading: 235,µA
